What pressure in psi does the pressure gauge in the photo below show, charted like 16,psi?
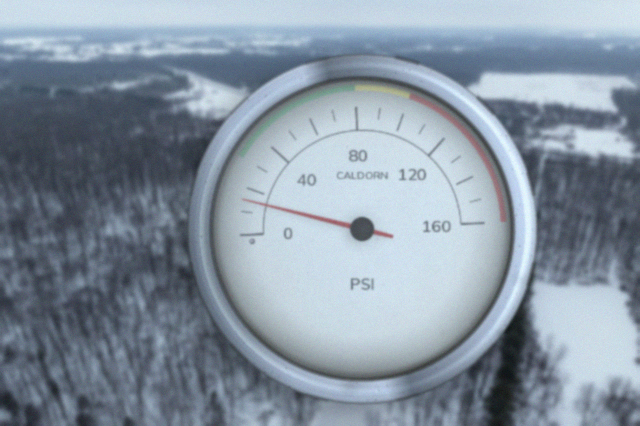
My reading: 15,psi
